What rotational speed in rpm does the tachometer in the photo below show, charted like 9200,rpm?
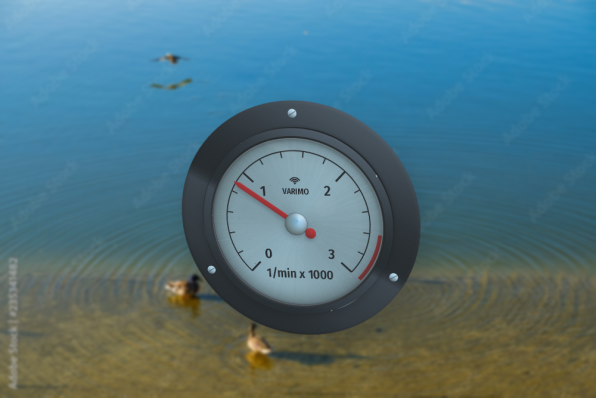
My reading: 900,rpm
